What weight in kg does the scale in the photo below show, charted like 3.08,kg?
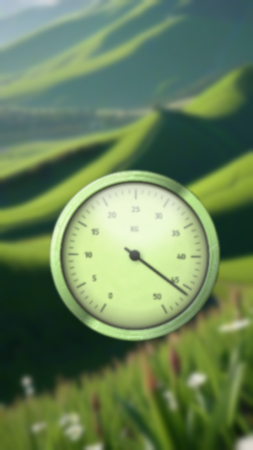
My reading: 46,kg
